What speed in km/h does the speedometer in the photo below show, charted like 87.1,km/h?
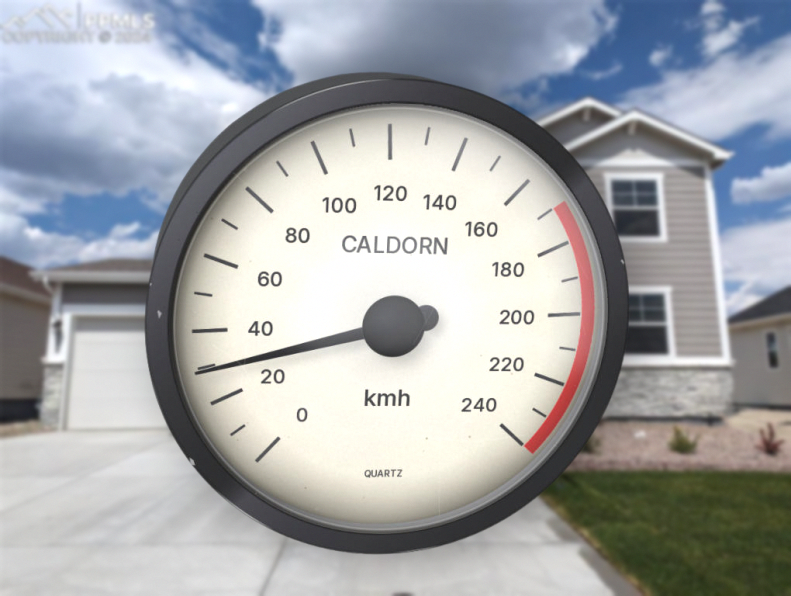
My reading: 30,km/h
